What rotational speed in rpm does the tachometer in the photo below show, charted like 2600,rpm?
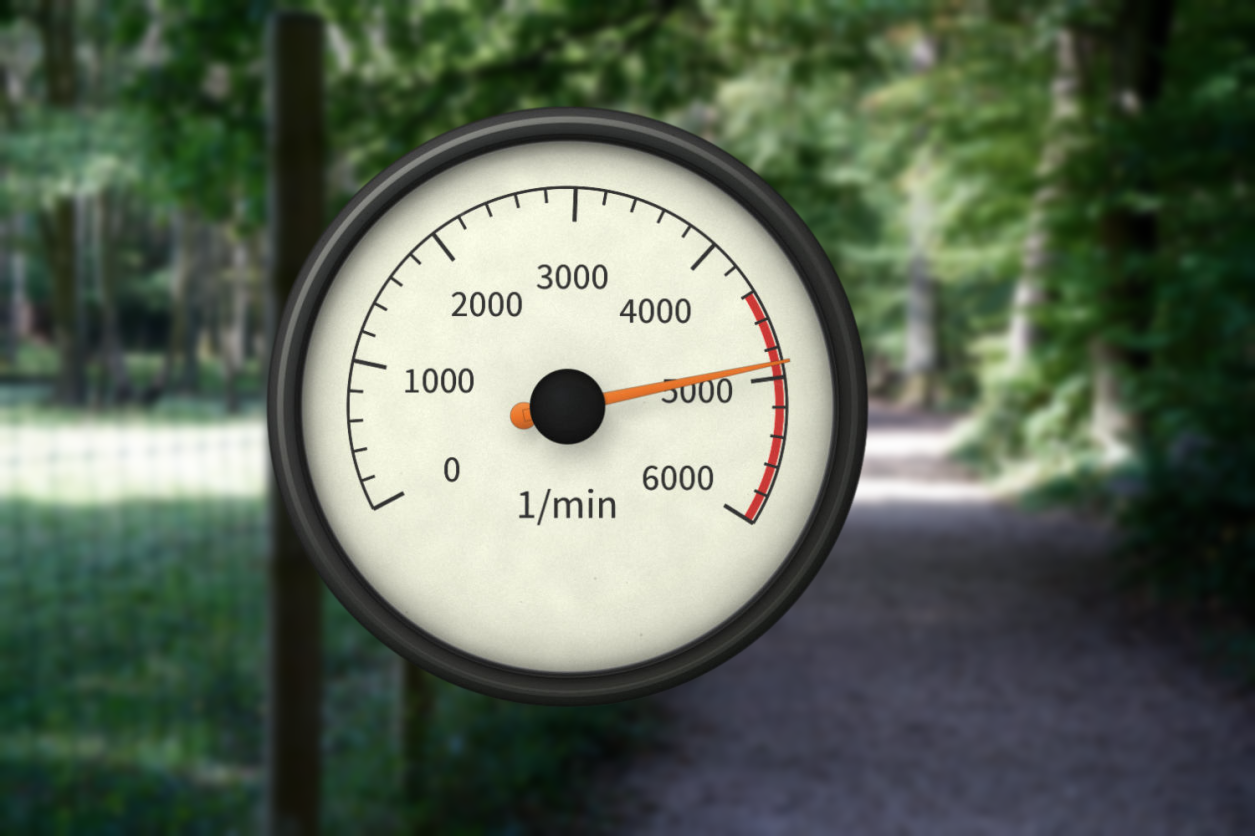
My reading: 4900,rpm
